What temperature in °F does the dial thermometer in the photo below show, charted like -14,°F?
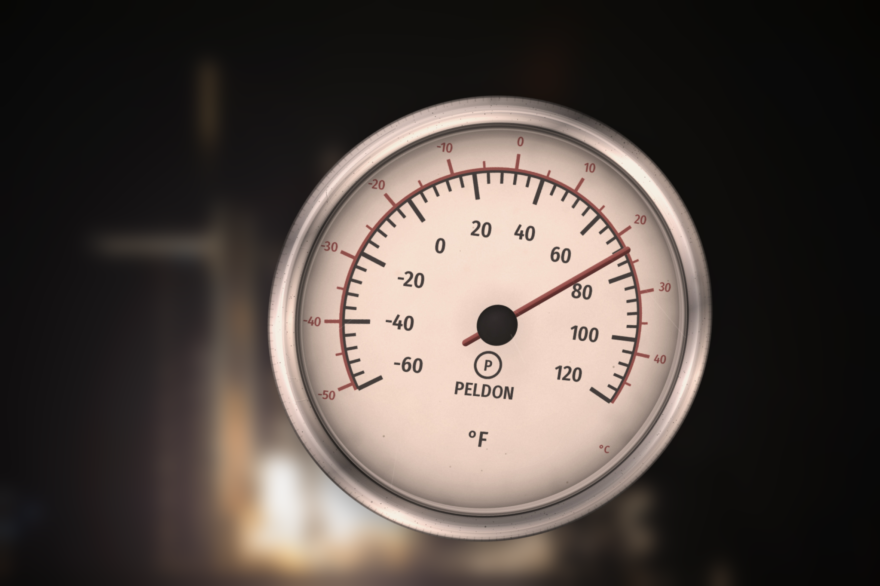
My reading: 72,°F
